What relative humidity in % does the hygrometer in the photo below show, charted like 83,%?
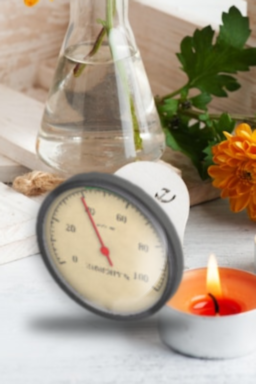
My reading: 40,%
